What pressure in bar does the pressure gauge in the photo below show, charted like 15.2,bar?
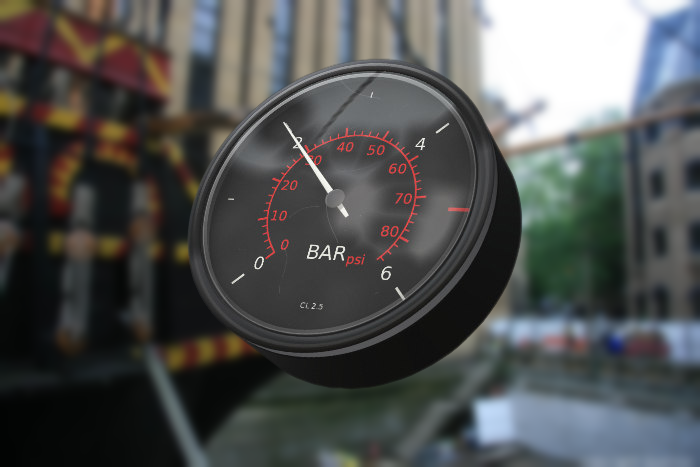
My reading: 2,bar
